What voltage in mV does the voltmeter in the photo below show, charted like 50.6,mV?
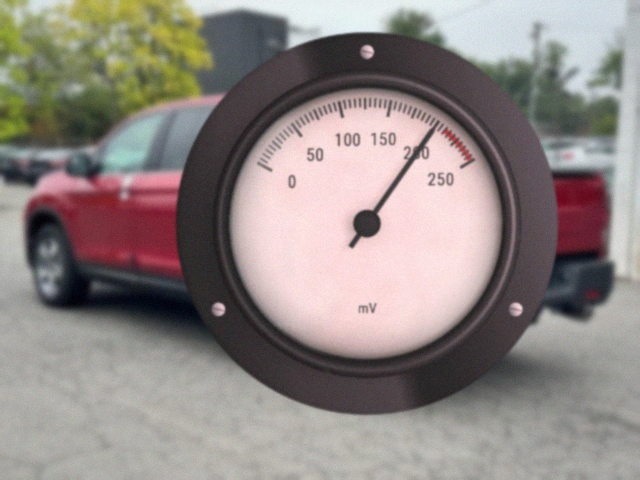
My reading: 200,mV
